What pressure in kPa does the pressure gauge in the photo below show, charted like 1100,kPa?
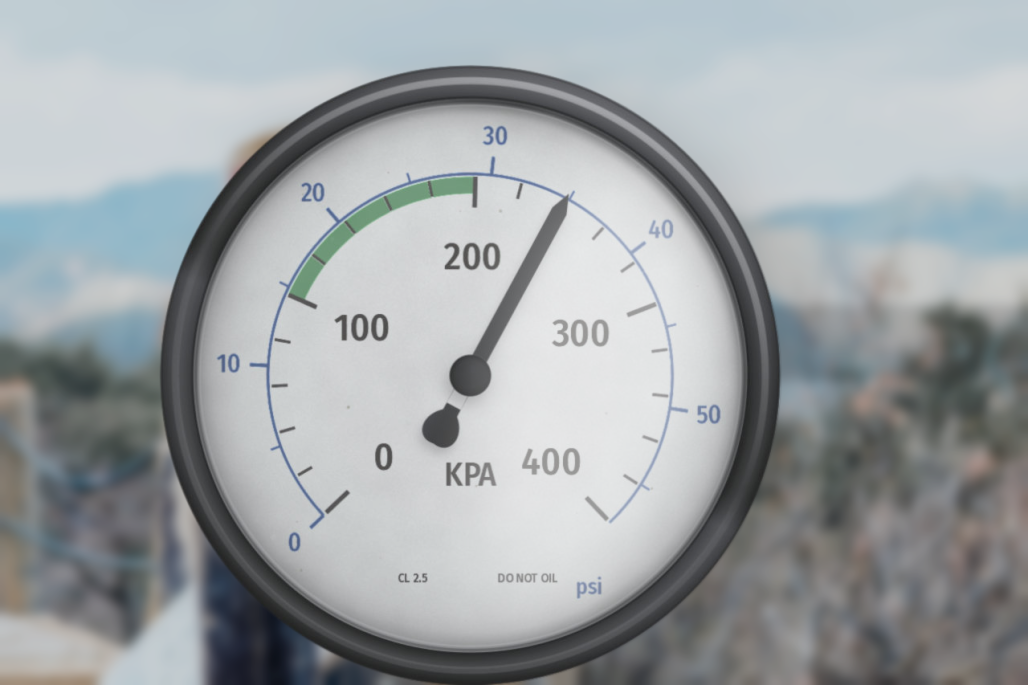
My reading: 240,kPa
